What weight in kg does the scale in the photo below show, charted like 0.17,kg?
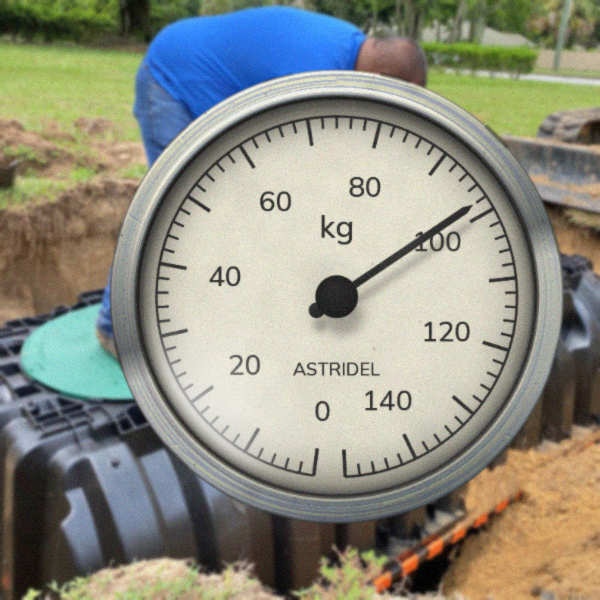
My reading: 98,kg
